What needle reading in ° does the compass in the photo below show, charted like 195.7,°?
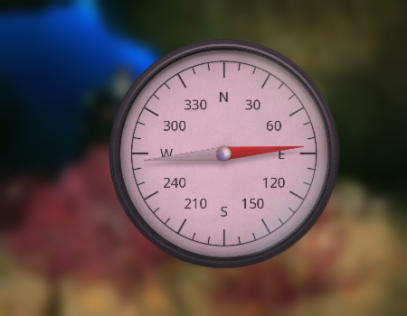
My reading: 85,°
